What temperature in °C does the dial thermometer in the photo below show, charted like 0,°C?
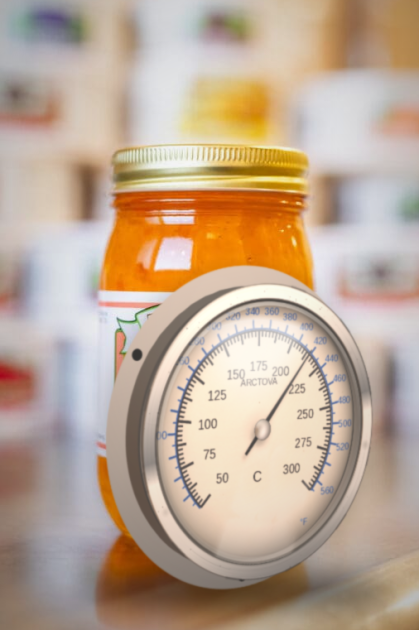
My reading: 212.5,°C
